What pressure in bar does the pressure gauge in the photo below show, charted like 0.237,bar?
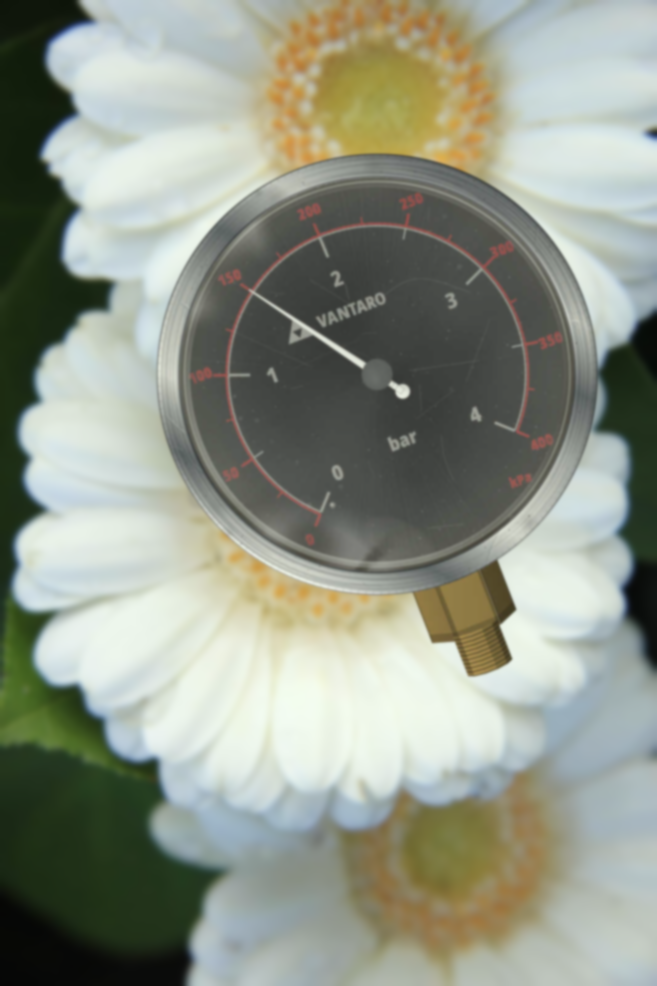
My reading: 1.5,bar
